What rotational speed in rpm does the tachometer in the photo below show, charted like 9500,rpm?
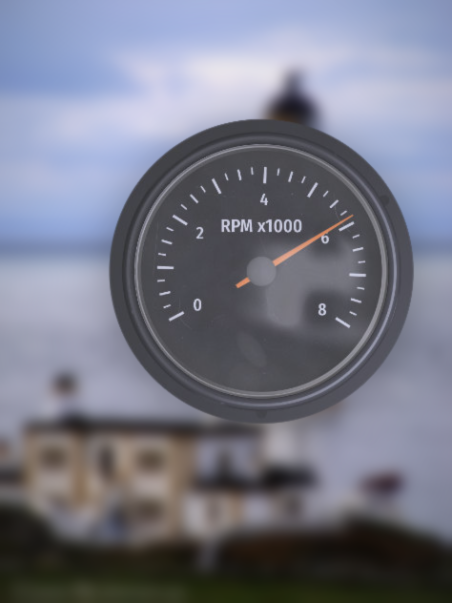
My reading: 5875,rpm
